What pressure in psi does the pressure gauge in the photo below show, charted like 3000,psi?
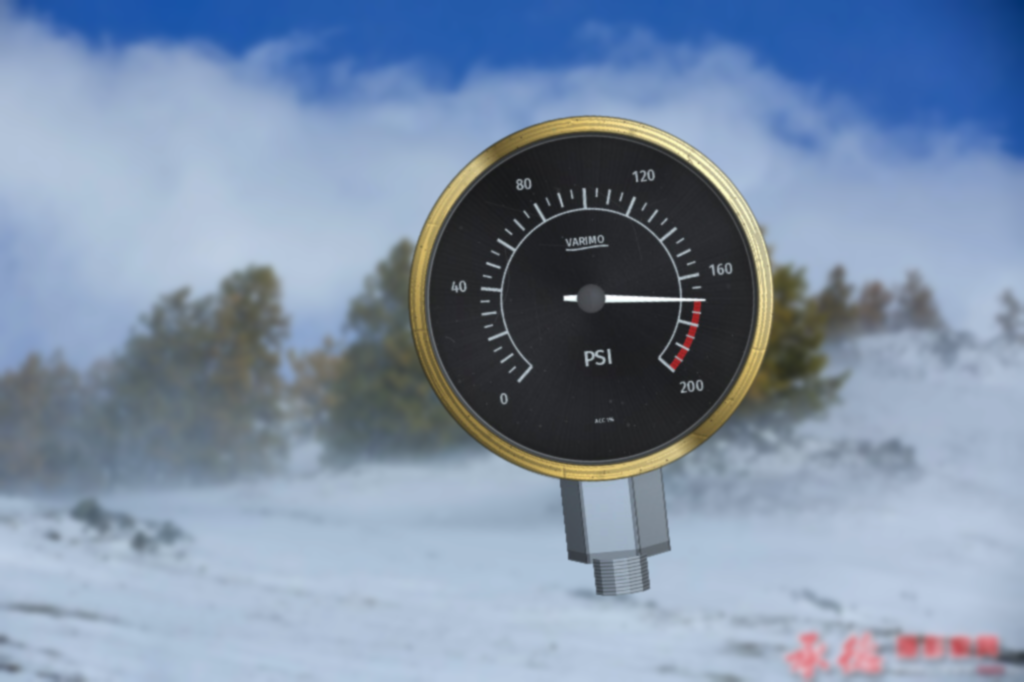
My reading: 170,psi
